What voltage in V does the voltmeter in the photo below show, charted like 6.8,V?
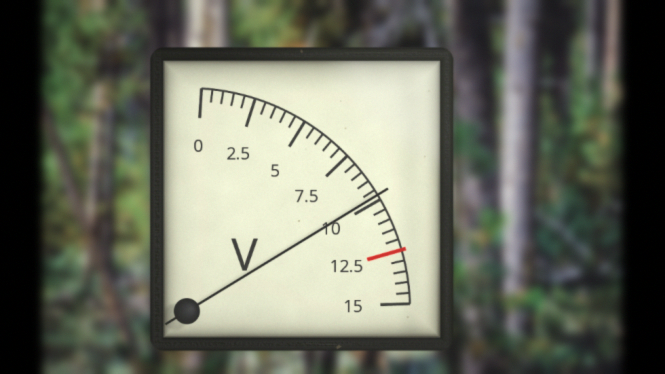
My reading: 9.75,V
